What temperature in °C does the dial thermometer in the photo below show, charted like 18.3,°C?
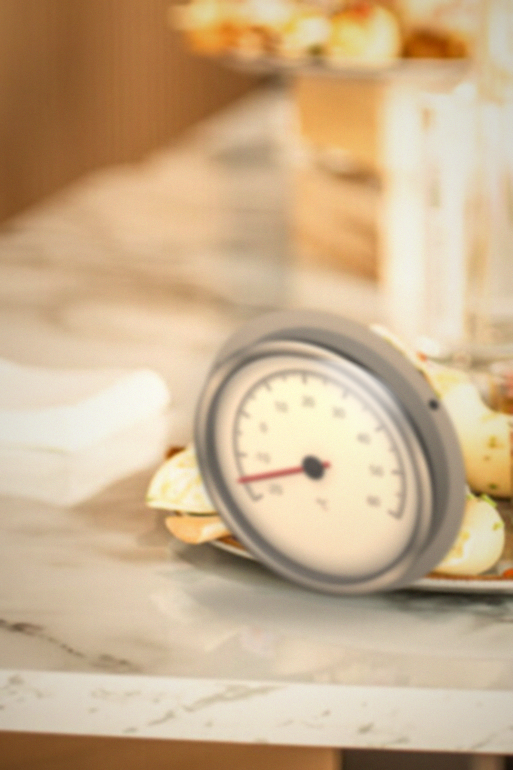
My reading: -15,°C
